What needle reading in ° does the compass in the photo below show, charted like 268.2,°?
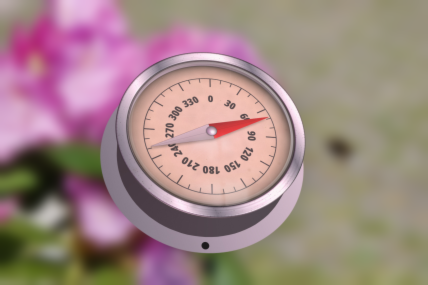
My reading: 70,°
